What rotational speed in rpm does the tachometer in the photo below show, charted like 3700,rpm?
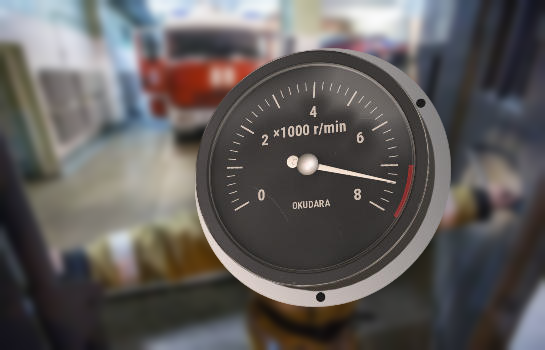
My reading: 7400,rpm
